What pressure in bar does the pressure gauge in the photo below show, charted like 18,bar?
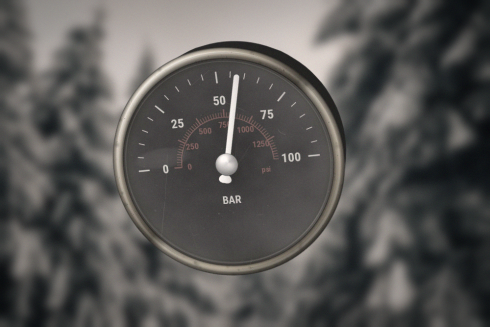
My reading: 57.5,bar
